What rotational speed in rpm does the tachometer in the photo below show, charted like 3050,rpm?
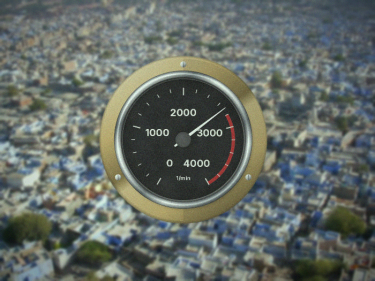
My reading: 2700,rpm
